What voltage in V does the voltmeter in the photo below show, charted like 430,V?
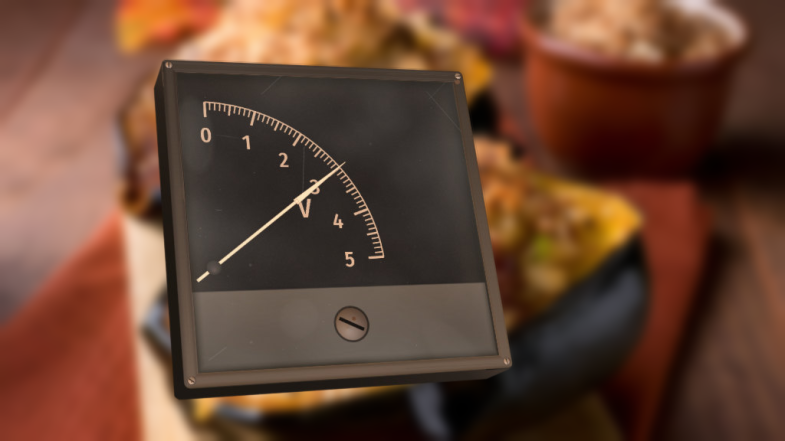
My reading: 3,V
